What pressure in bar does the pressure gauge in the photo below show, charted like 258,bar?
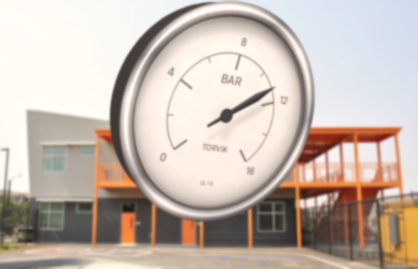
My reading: 11,bar
